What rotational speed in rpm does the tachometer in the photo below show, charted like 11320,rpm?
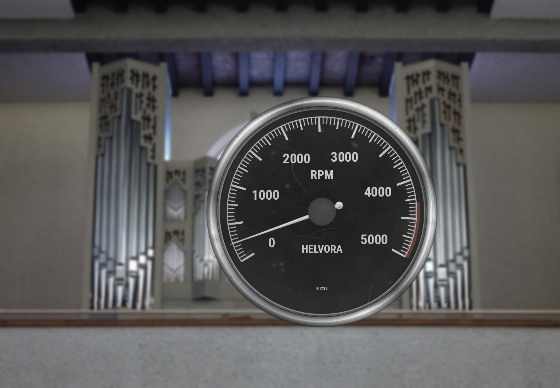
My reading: 250,rpm
